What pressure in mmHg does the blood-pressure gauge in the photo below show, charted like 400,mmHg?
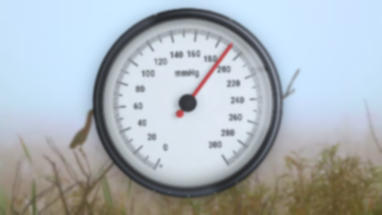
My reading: 190,mmHg
